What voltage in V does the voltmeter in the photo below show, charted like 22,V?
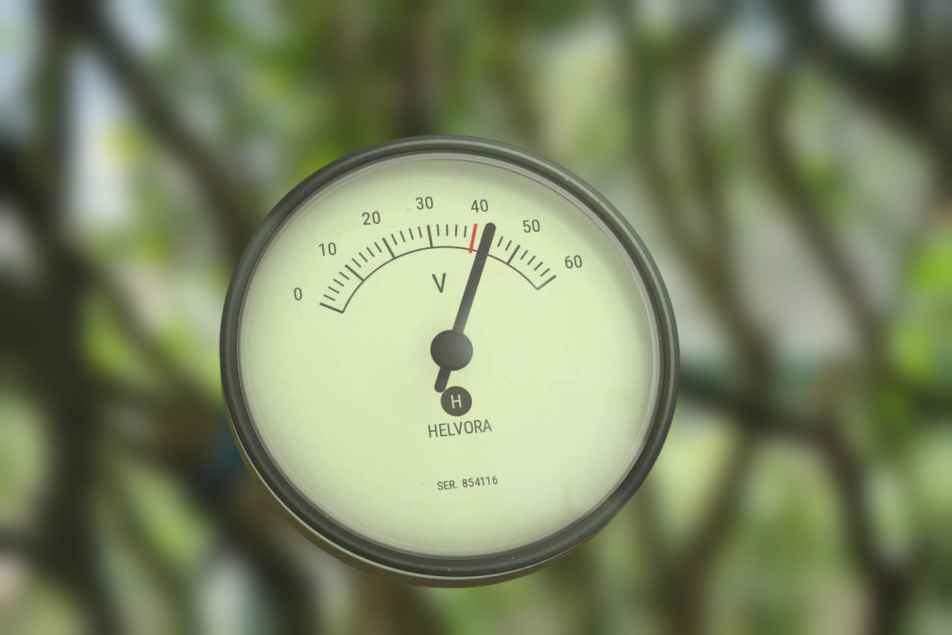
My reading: 43,V
